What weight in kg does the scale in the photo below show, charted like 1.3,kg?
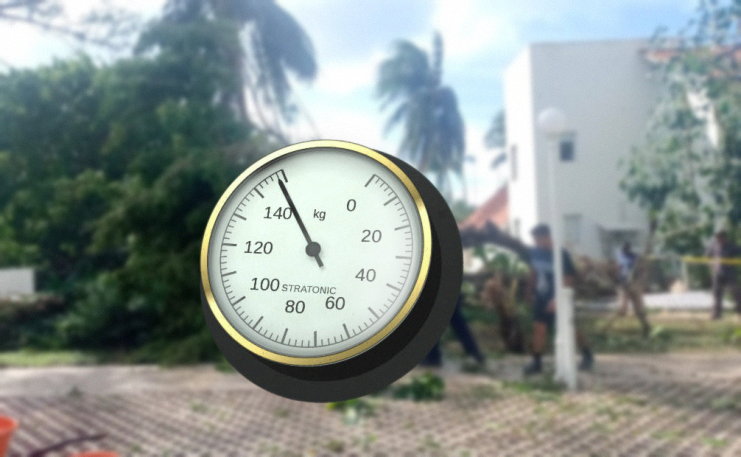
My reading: 148,kg
